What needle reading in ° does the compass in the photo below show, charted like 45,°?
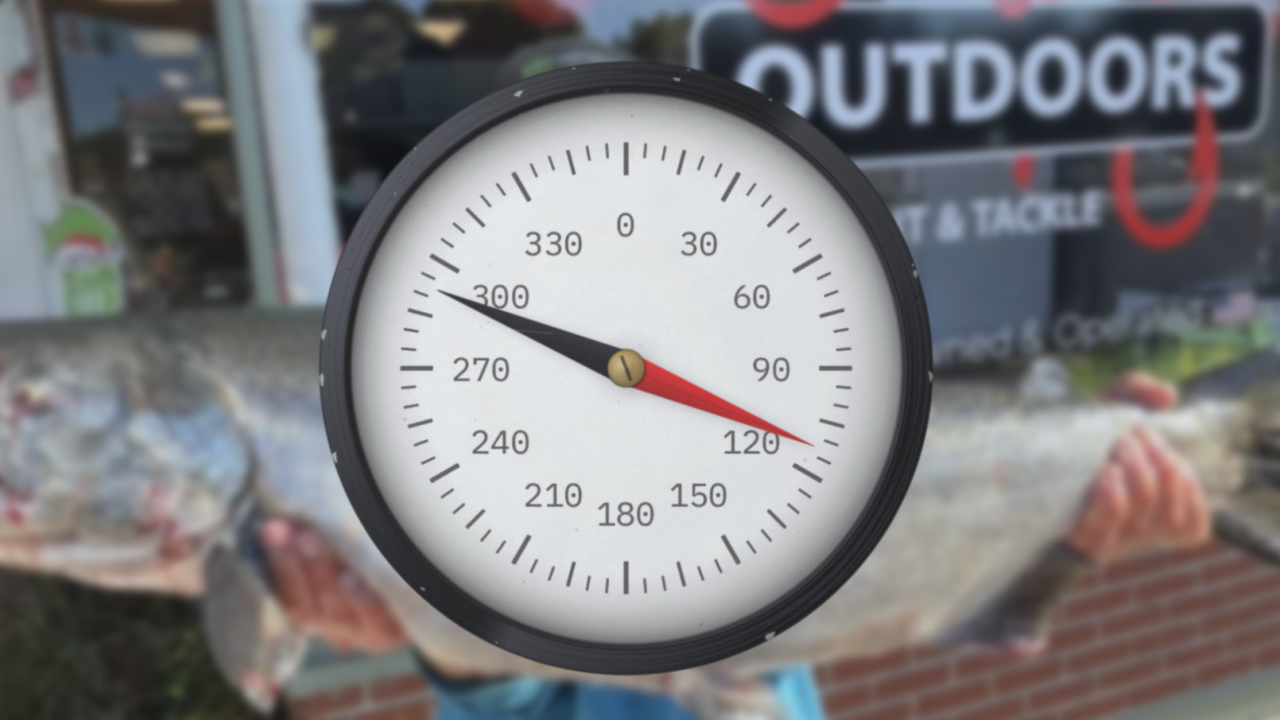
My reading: 112.5,°
